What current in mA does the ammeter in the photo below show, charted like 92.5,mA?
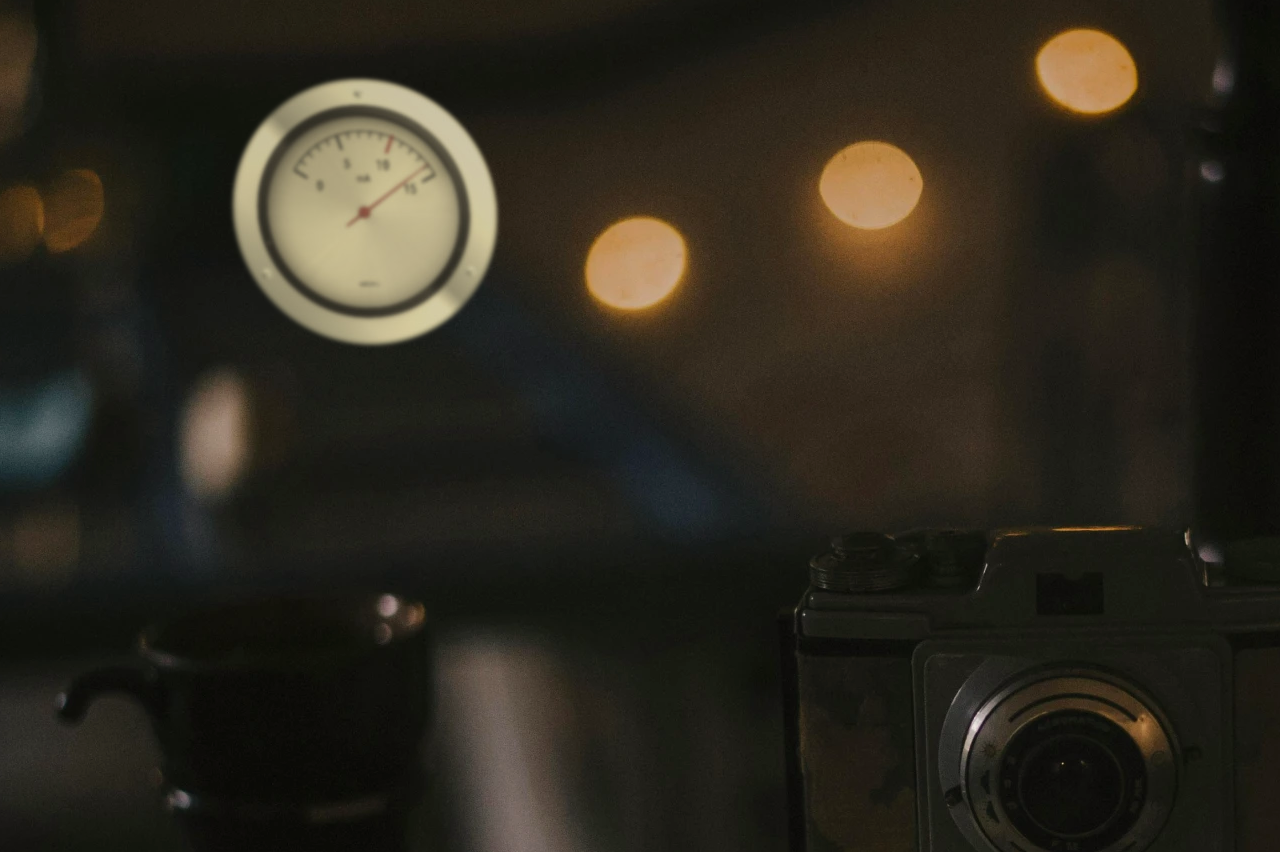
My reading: 14,mA
